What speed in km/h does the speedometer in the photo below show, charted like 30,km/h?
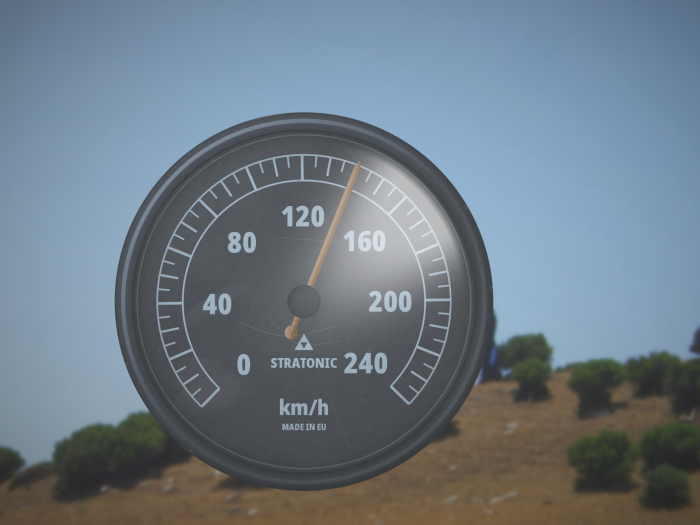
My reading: 140,km/h
